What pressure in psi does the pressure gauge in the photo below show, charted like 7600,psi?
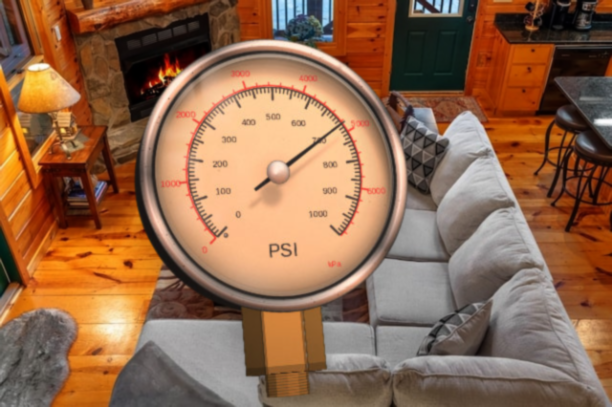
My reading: 700,psi
